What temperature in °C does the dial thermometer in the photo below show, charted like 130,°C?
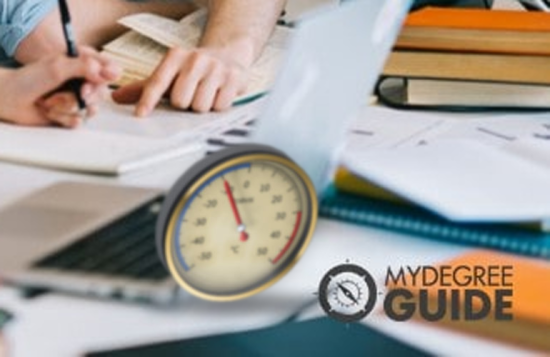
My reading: -10,°C
